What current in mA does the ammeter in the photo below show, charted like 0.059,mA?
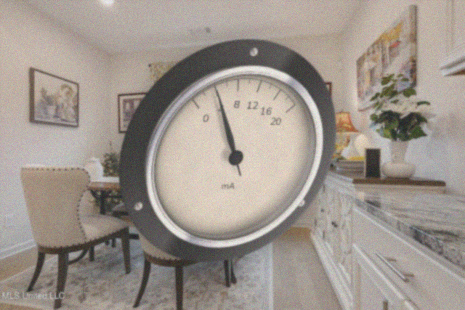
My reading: 4,mA
